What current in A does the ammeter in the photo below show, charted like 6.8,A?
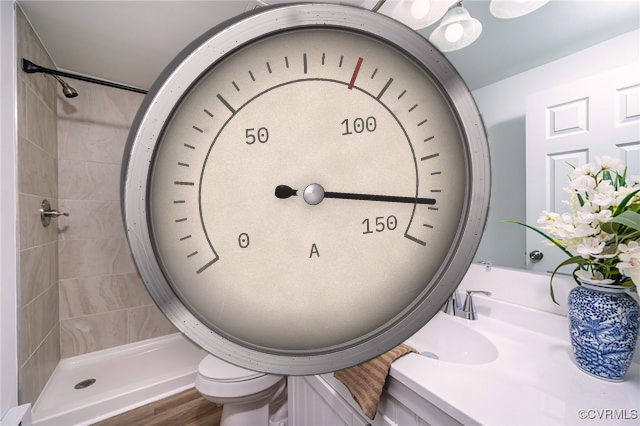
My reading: 137.5,A
